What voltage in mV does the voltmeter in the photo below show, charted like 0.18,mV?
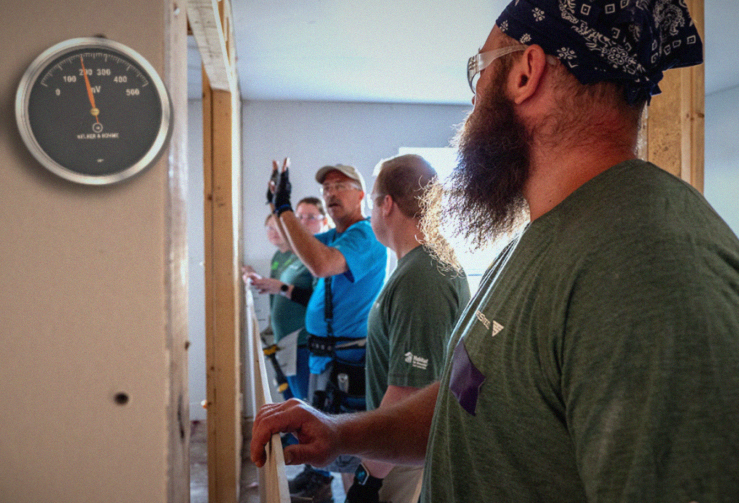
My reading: 200,mV
